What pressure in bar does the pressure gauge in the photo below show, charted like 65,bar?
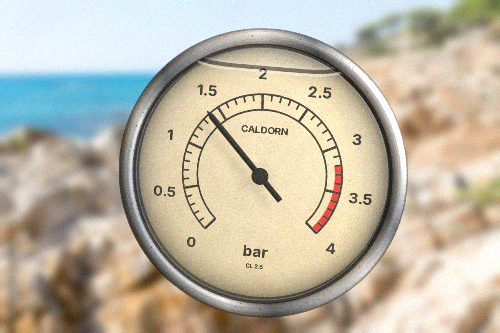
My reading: 1.4,bar
